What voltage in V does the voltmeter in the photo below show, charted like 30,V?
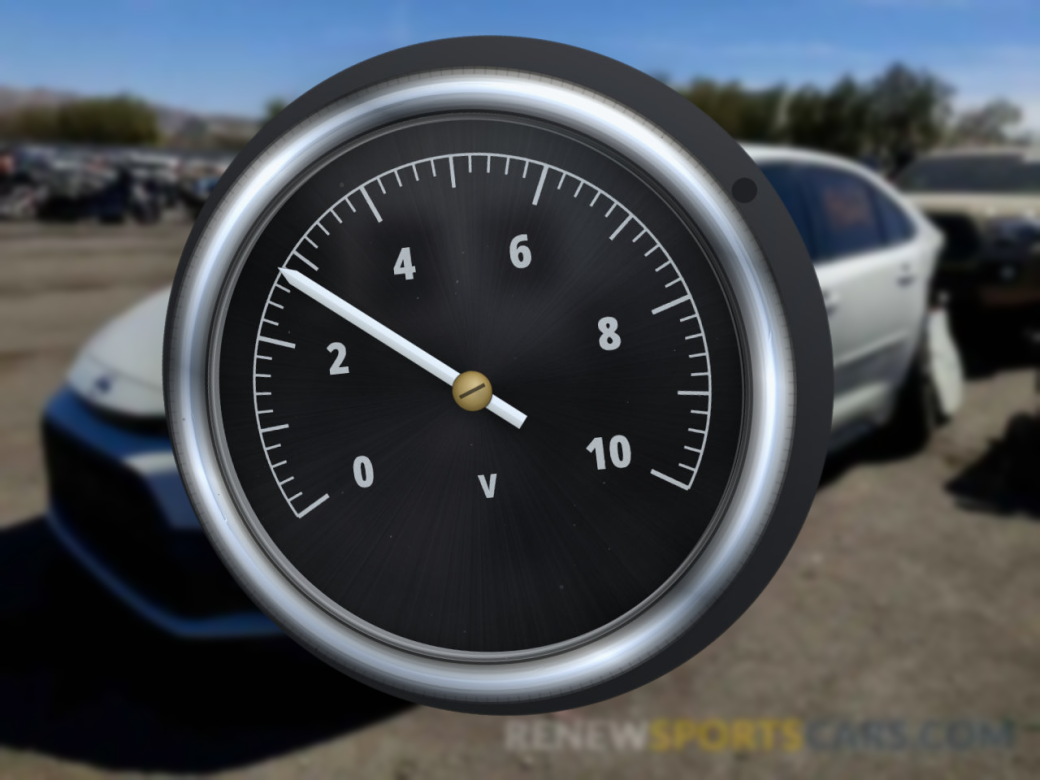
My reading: 2.8,V
